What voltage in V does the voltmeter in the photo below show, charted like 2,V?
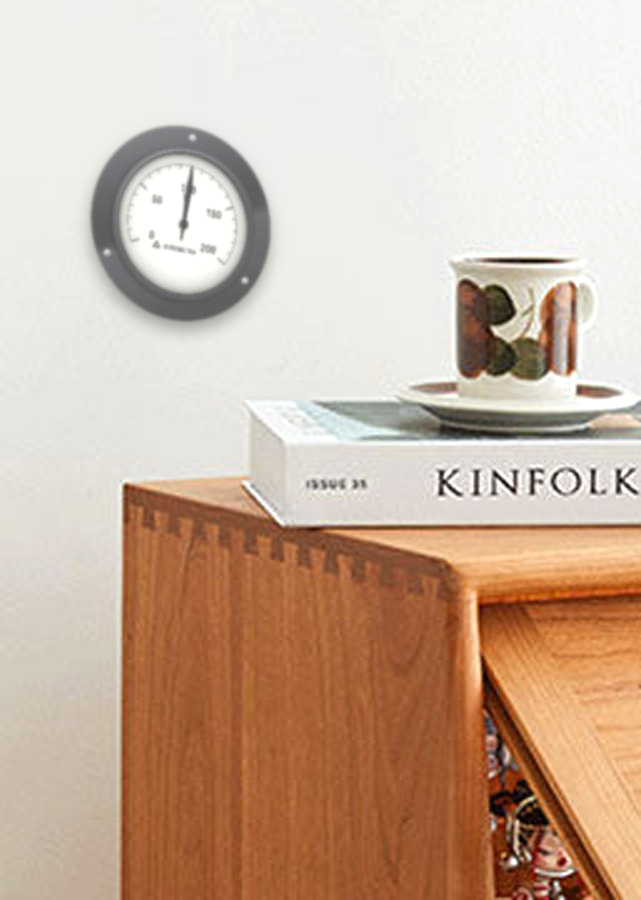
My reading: 100,V
